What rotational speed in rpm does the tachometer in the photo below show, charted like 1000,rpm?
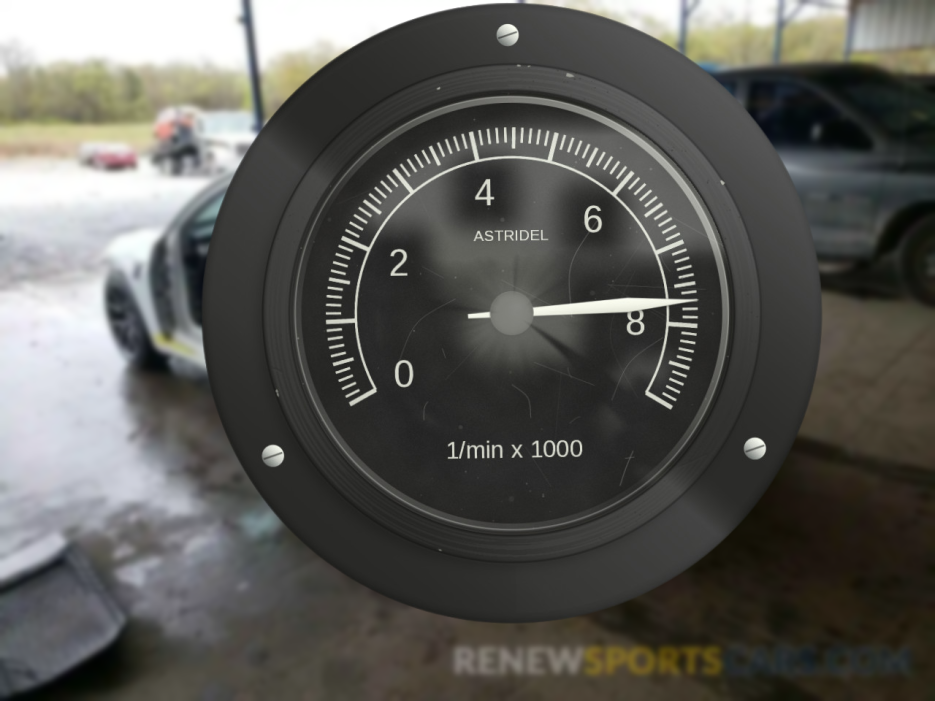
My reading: 7700,rpm
